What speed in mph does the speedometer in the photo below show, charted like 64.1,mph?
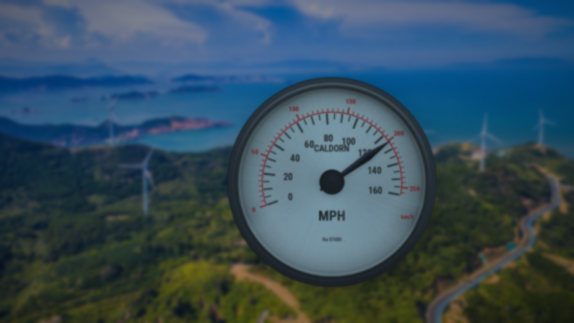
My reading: 125,mph
